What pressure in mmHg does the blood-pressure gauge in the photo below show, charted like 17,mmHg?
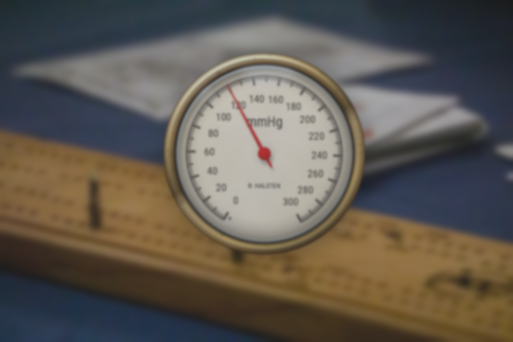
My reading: 120,mmHg
